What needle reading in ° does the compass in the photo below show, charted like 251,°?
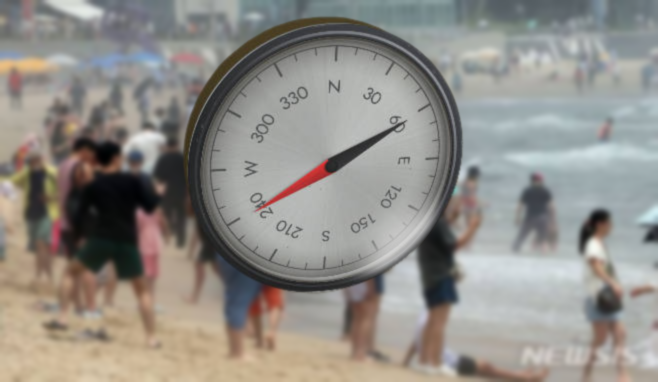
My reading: 240,°
